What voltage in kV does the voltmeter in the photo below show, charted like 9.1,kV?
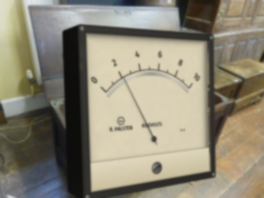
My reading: 2,kV
